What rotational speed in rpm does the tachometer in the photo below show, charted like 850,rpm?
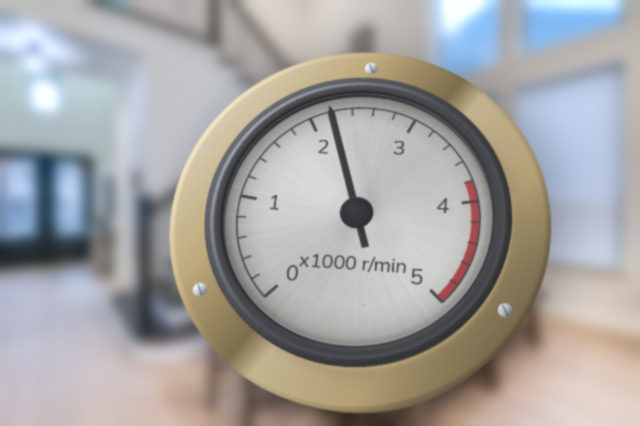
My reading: 2200,rpm
